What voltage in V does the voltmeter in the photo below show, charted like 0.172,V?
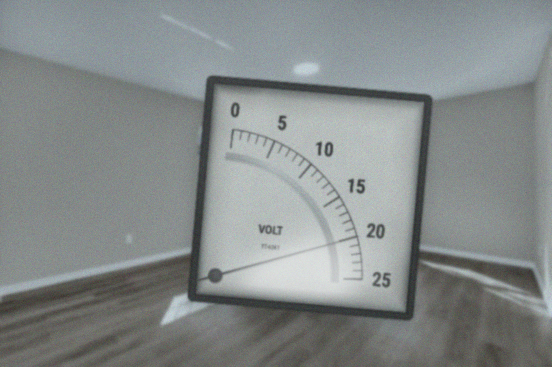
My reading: 20,V
